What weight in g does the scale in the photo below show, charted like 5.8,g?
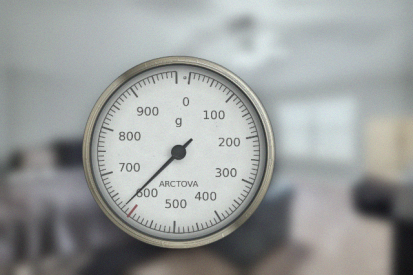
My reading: 620,g
